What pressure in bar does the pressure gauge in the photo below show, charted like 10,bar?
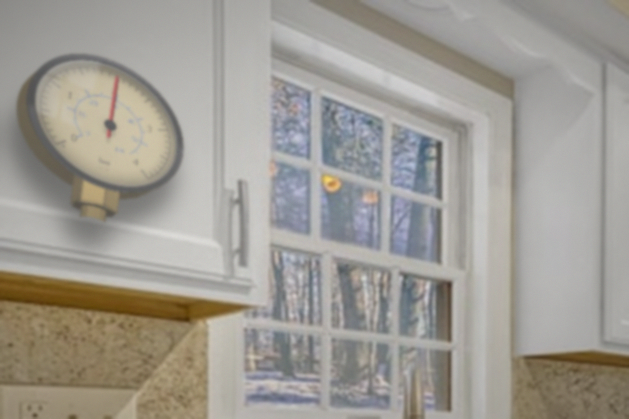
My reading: 2,bar
